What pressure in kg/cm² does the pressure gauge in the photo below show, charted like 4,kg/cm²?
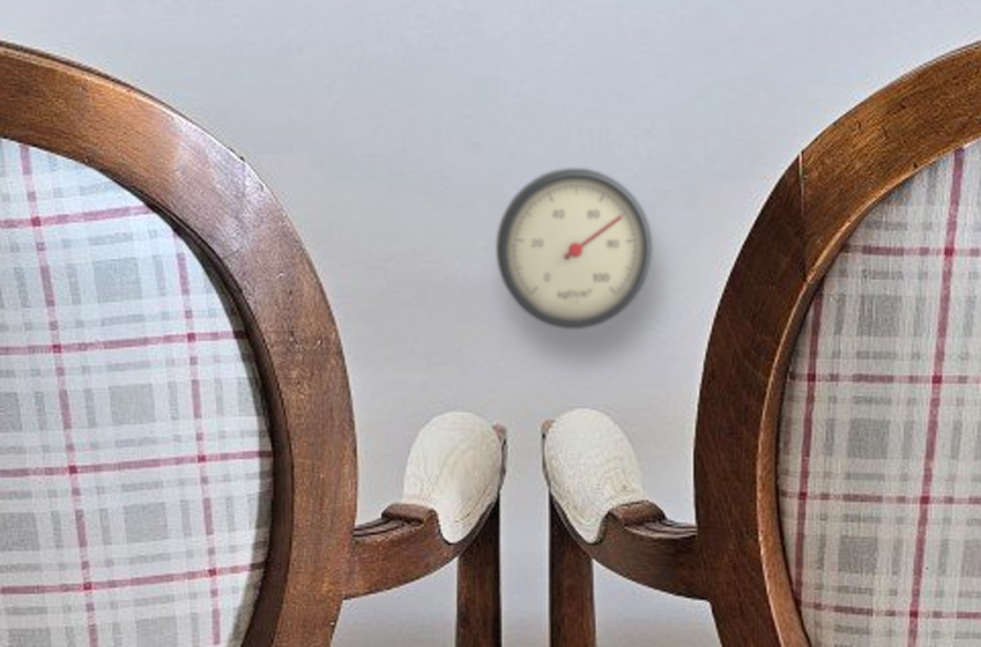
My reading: 70,kg/cm²
